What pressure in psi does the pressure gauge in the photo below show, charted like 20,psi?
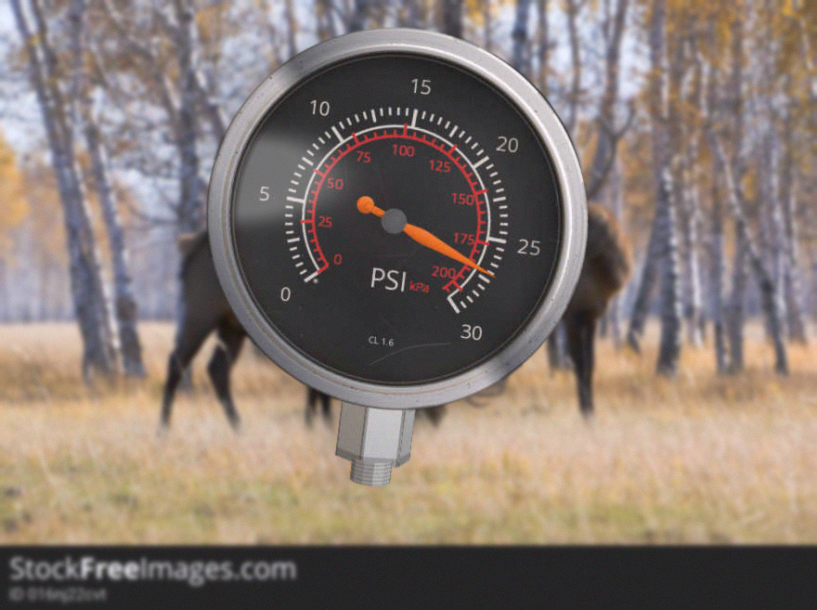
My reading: 27,psi
